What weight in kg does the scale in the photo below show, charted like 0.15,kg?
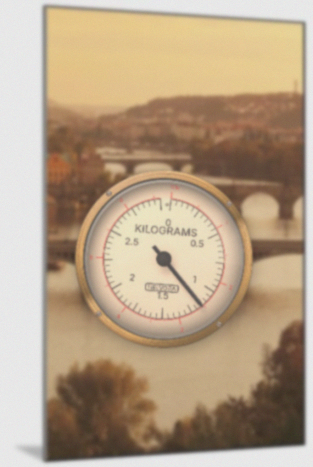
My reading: 1.15,kg
